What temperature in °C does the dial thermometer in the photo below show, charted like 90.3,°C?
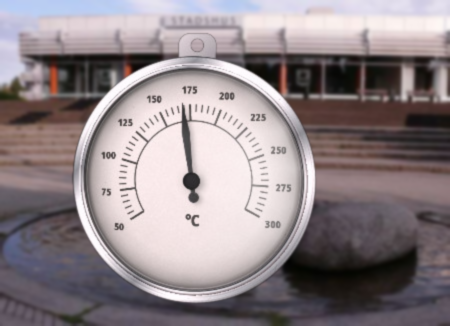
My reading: 170,°C
